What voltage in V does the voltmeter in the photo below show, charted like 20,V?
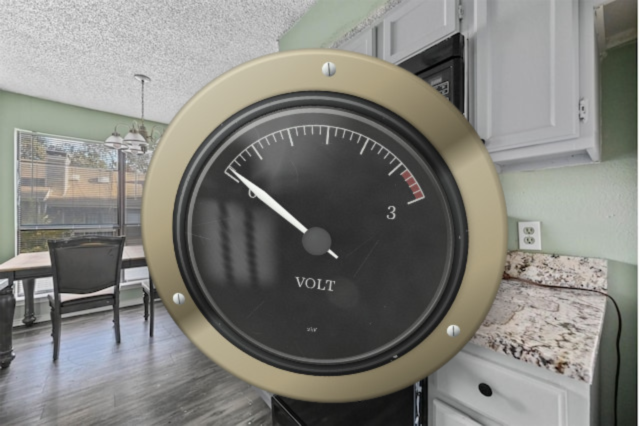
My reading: 0.1,V
